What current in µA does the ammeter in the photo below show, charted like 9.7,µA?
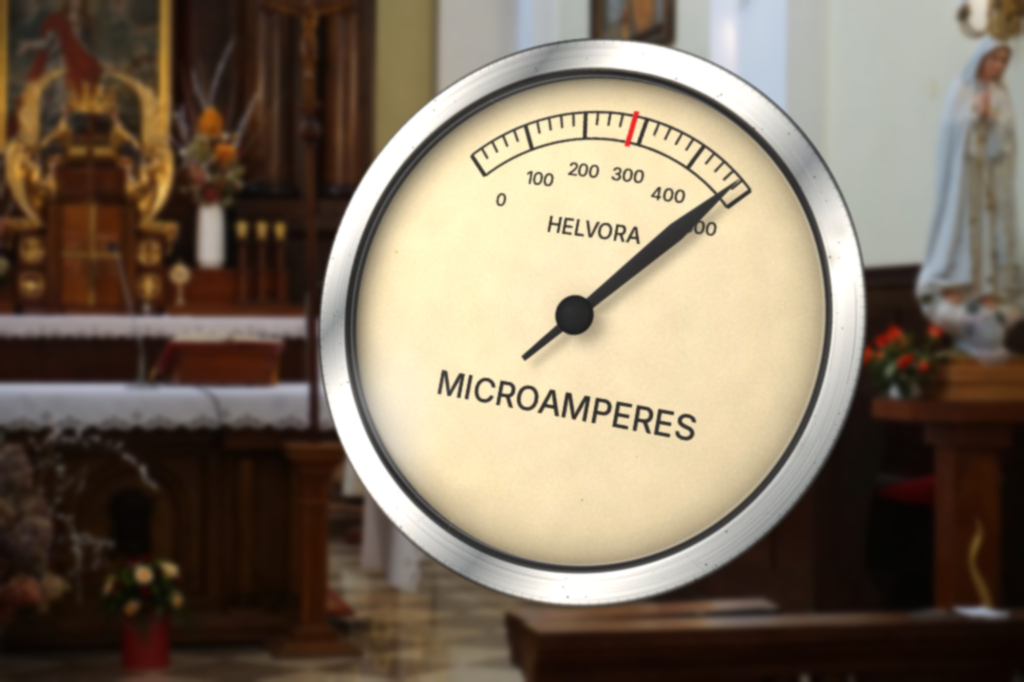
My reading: 480,µA
